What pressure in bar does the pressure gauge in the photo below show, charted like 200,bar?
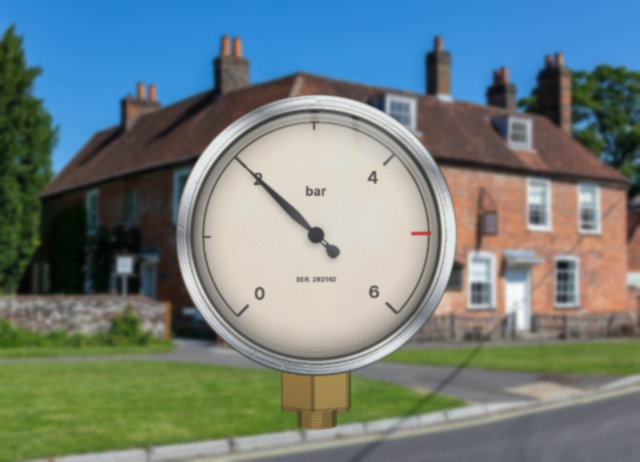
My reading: 2,bar
